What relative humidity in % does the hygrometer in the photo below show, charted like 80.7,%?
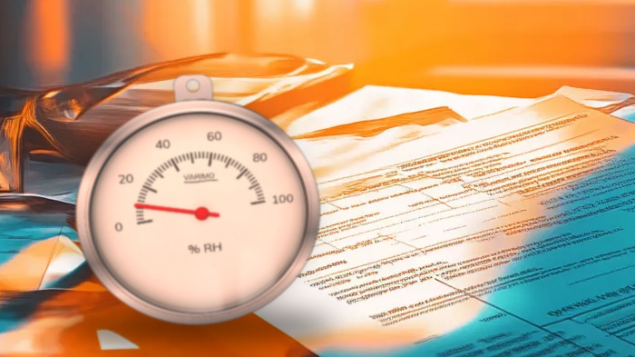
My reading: 10,%
